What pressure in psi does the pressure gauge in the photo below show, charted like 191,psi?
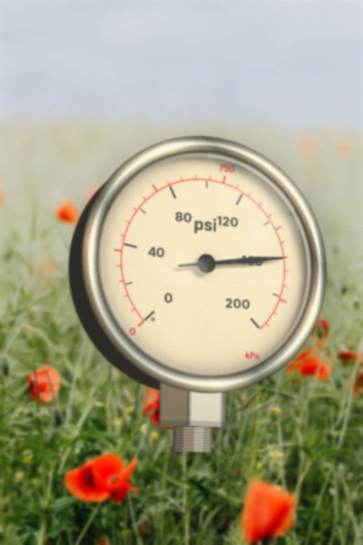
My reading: 160,psi
